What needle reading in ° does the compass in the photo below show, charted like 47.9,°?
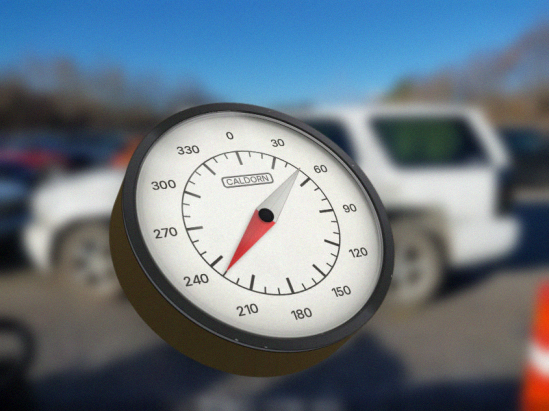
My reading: 230,°
